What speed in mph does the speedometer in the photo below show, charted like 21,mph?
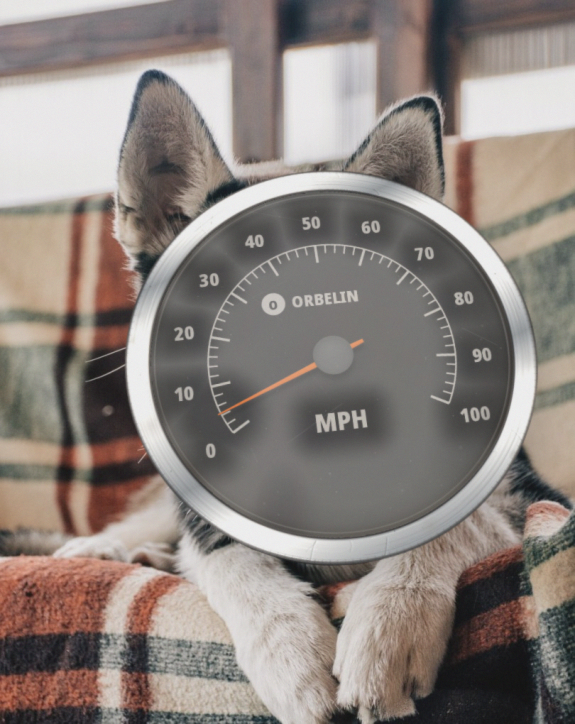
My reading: 4,mph
